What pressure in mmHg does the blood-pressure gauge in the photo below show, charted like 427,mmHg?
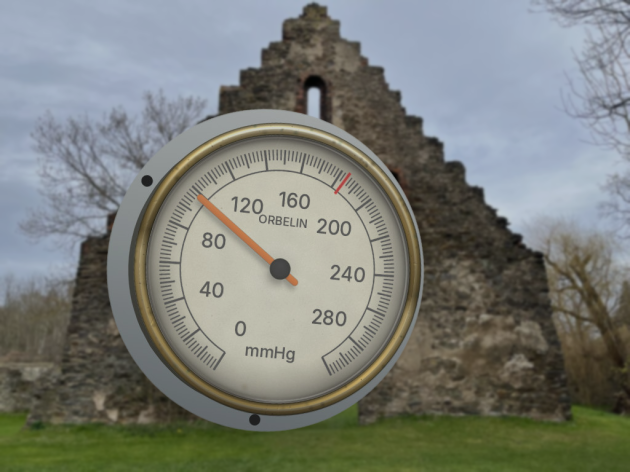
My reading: 98,mmHg
